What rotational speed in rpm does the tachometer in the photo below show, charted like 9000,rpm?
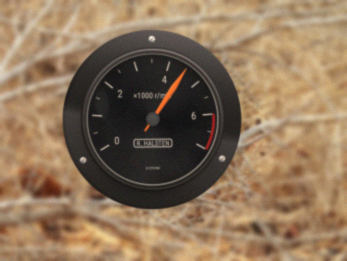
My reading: 4500,rpm
